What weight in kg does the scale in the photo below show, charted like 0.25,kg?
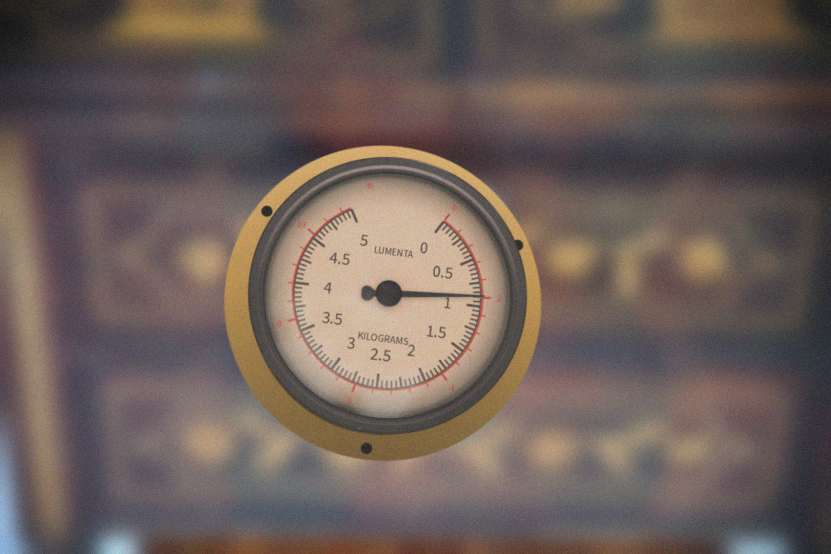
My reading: 0.9,kg
